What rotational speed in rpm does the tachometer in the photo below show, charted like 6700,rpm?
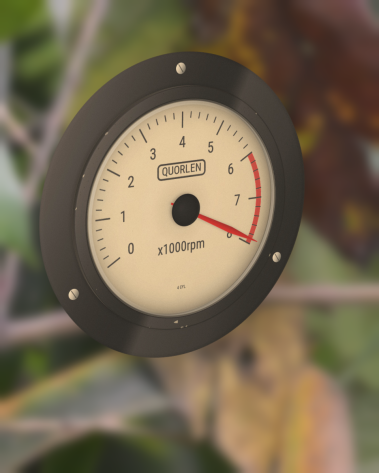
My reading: 7900,rpm
